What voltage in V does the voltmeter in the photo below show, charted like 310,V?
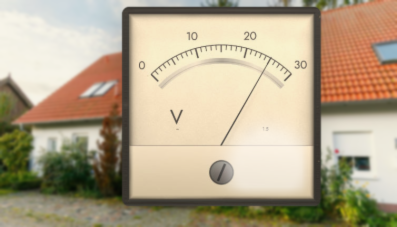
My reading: 25,V
